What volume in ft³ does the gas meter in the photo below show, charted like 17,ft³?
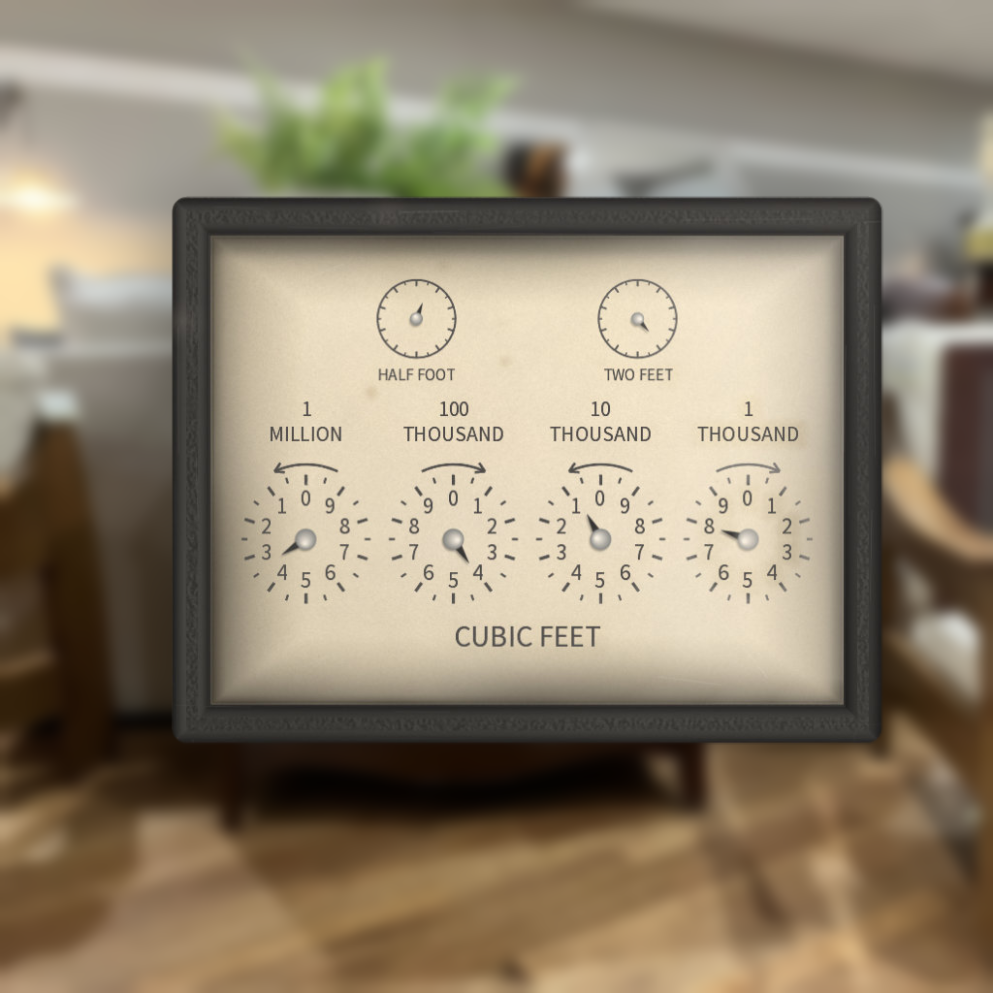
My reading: 340800,ft³
